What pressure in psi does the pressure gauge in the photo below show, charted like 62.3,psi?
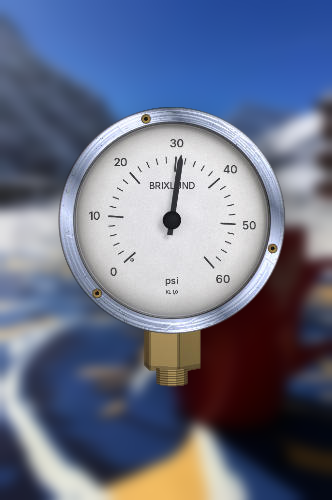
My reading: 31,psi
